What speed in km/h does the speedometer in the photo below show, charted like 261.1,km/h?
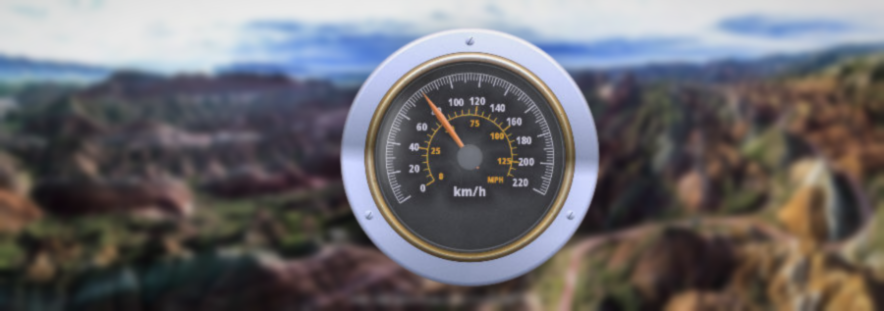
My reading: 80,km/h
